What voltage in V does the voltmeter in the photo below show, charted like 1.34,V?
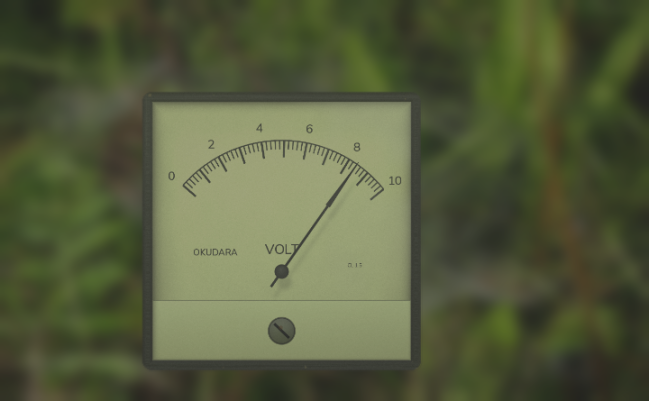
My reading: 8.4,V
